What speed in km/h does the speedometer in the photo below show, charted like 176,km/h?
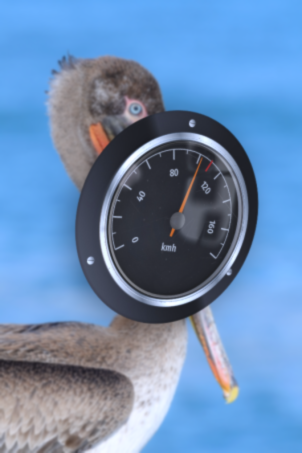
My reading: 100,km/h
